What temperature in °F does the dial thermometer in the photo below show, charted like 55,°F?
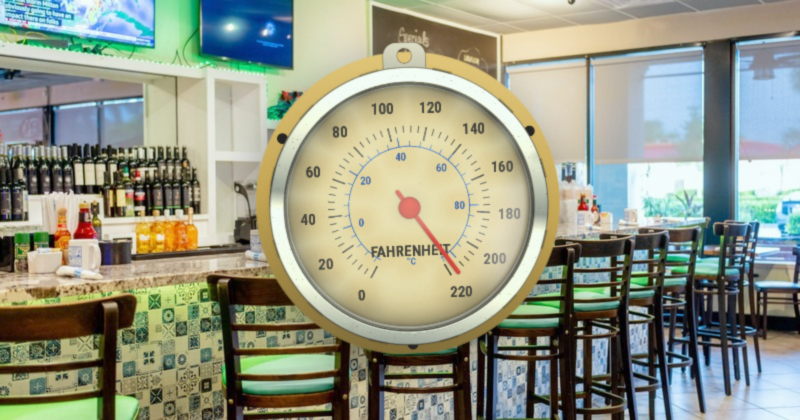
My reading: 216,°F
